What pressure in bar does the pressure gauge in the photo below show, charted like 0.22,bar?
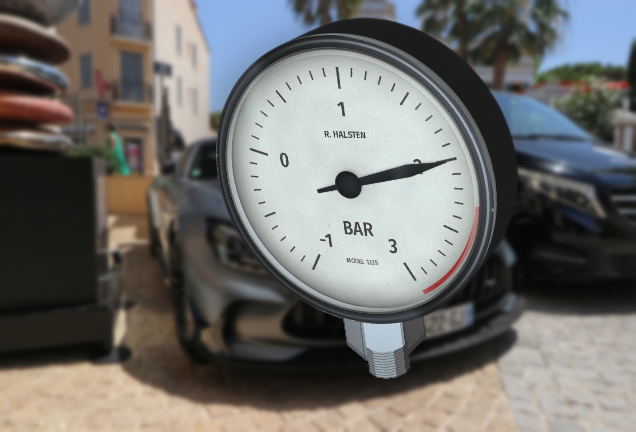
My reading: 2,bar
